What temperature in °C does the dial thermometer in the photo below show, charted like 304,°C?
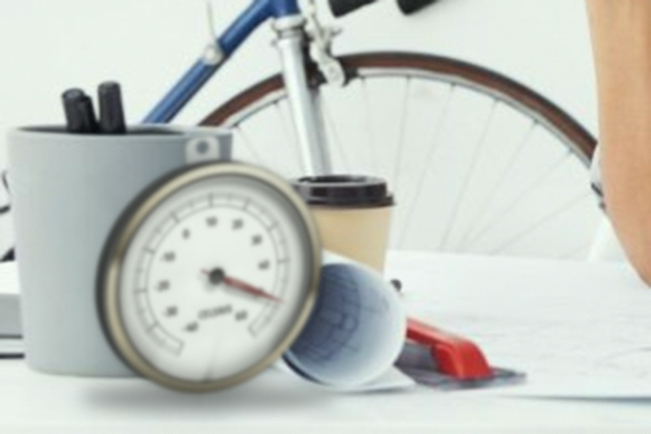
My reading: 50,°C
